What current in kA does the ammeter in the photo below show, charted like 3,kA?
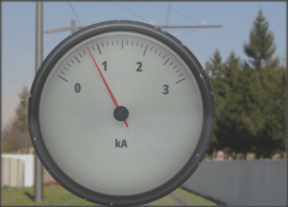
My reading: 0.8,kA
